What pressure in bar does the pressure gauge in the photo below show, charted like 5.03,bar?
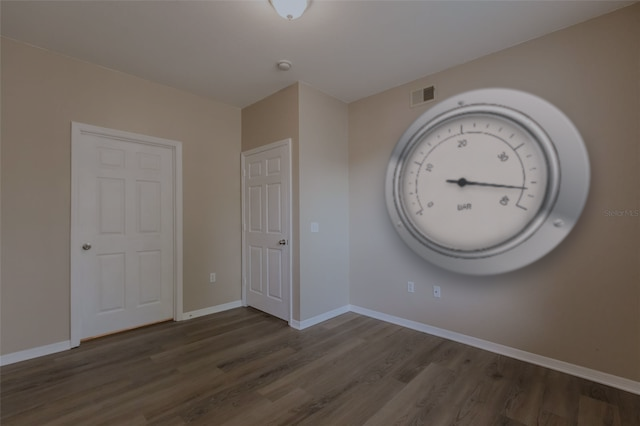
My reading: 37,bar
